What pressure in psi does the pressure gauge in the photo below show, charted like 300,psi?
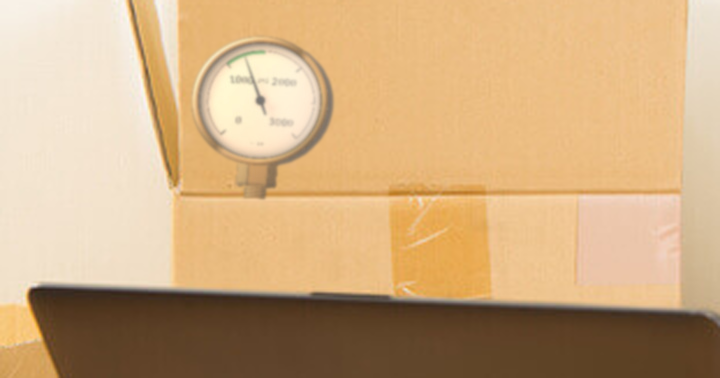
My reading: 1250,psi
